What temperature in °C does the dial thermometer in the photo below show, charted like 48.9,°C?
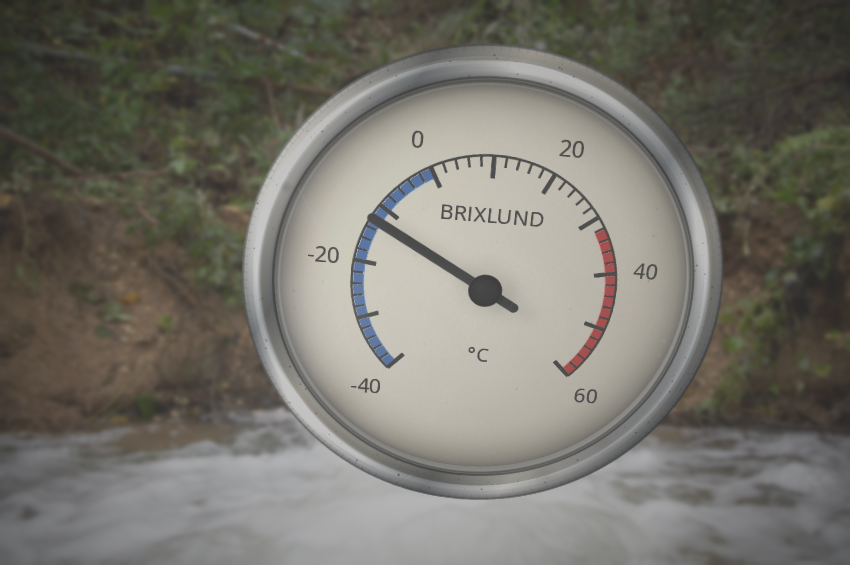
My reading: -12,°C
